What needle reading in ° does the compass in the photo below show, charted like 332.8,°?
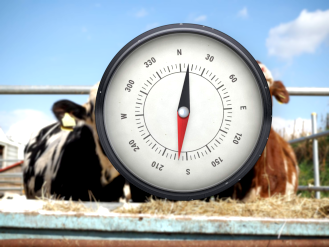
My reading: 190,°
